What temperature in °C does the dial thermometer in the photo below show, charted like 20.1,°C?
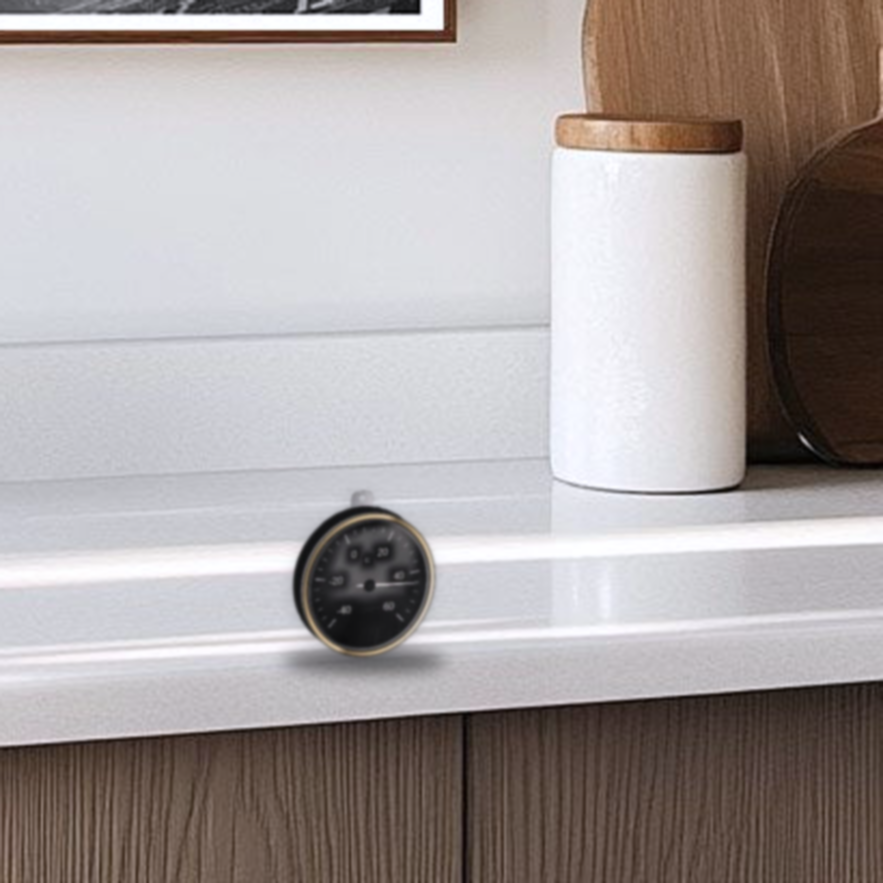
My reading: 44,°C
